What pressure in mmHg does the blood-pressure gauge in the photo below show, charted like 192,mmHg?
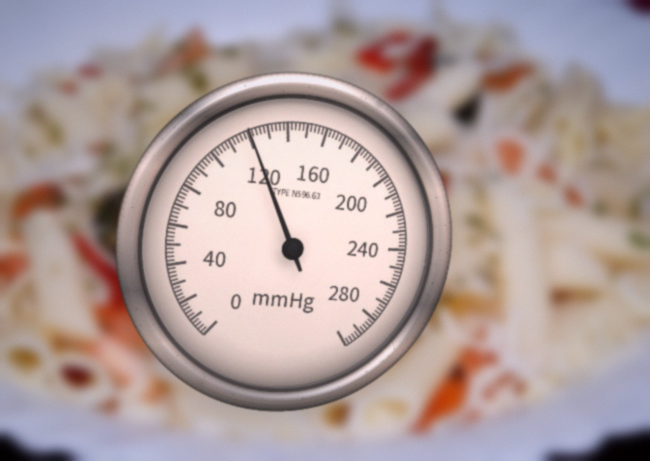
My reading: 120,mmHg
